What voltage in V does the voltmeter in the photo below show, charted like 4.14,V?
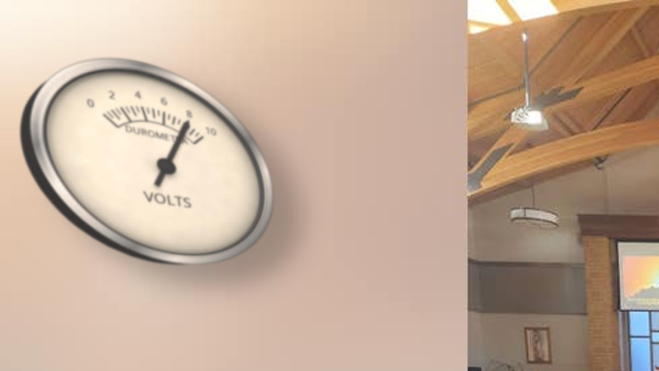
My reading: 8,V
